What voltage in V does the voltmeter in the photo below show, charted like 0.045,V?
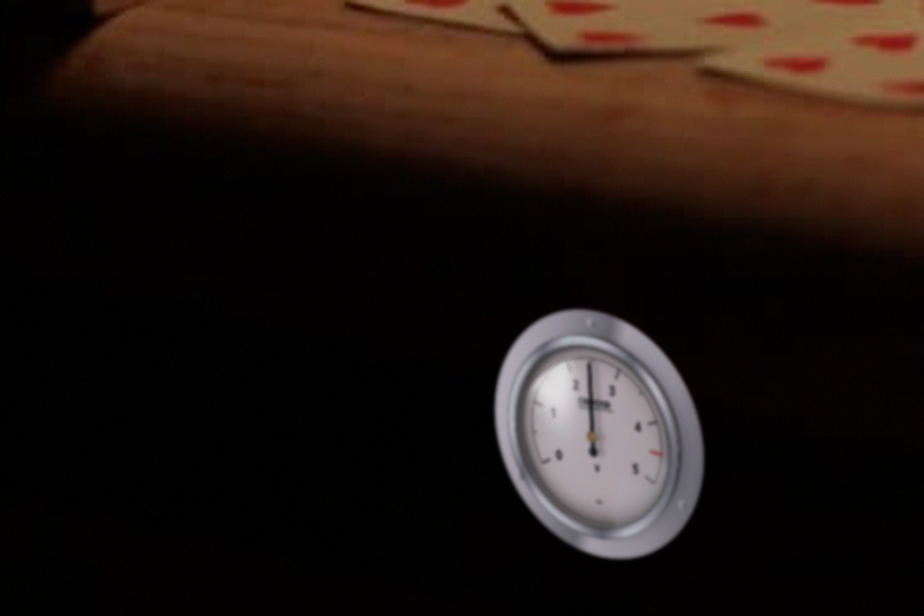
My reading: 2.5,V
